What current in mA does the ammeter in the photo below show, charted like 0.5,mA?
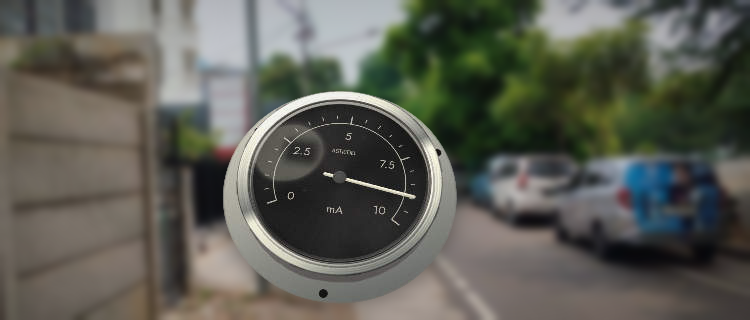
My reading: 9,mA
